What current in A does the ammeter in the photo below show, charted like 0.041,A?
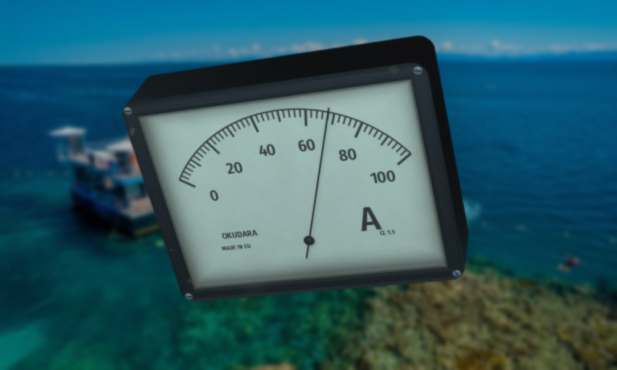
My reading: 68,A
